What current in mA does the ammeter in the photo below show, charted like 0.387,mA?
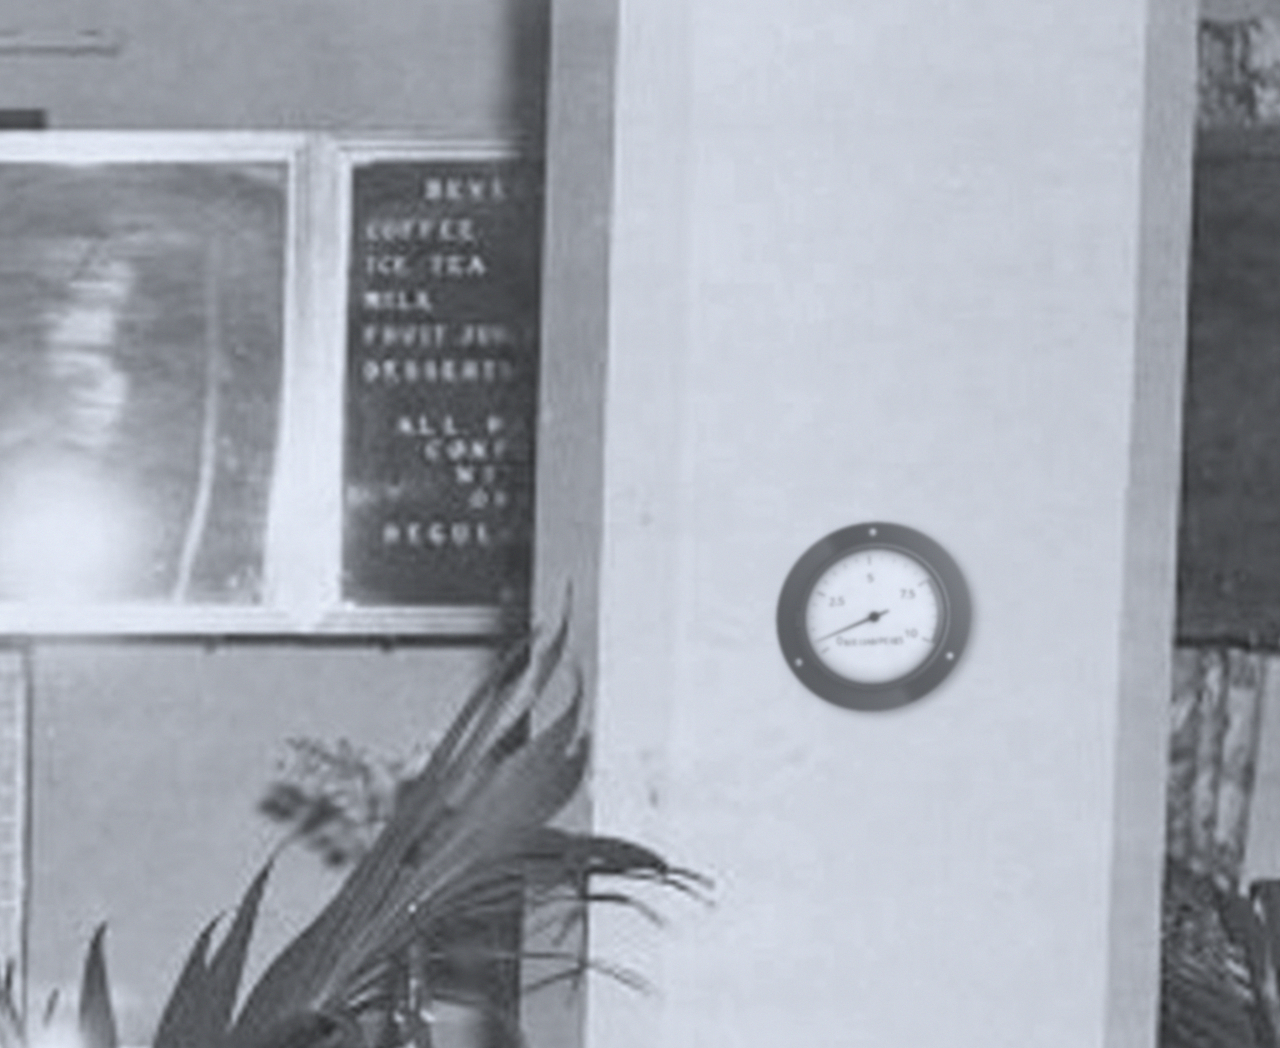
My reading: 0.5,mA
